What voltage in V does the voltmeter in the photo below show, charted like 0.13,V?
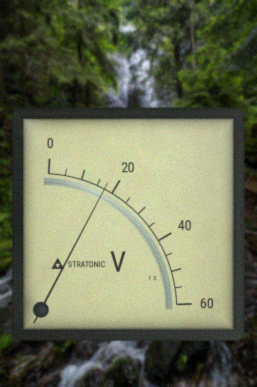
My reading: 17.5,V
